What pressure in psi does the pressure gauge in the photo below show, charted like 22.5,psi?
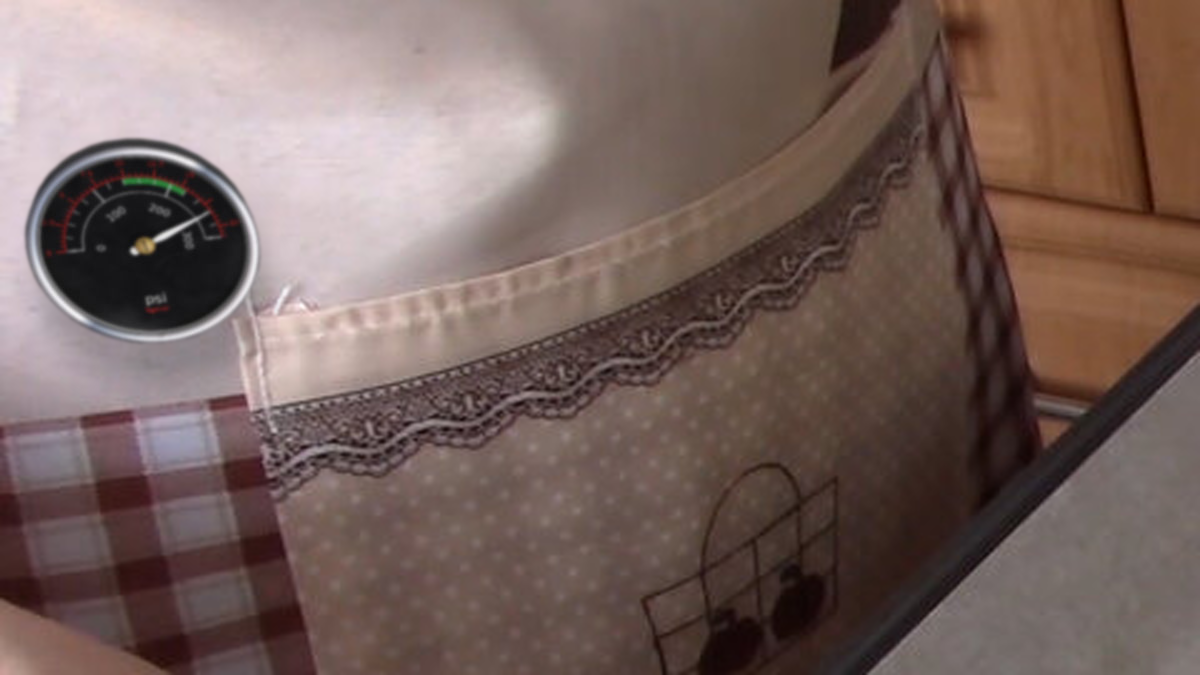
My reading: 260,psi
